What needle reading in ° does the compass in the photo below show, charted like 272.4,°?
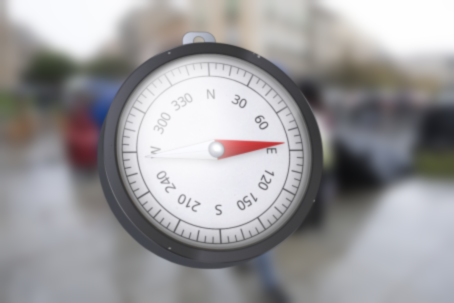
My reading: 85,°
